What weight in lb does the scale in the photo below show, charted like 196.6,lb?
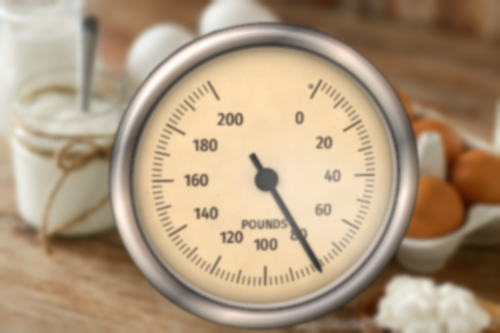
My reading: 80,lb
